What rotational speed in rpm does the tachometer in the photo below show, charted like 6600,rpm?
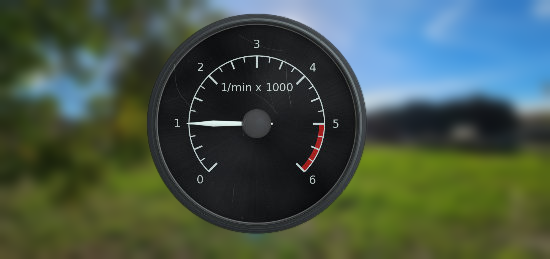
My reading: 1000,rpm
